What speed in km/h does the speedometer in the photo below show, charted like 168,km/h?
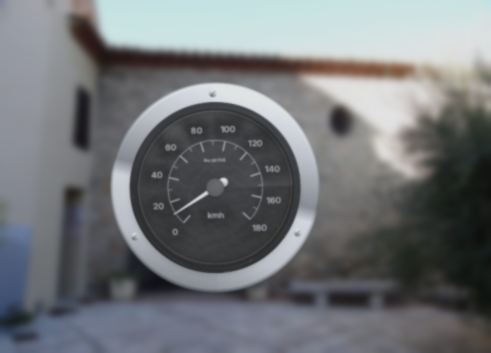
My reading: 10,km/h
